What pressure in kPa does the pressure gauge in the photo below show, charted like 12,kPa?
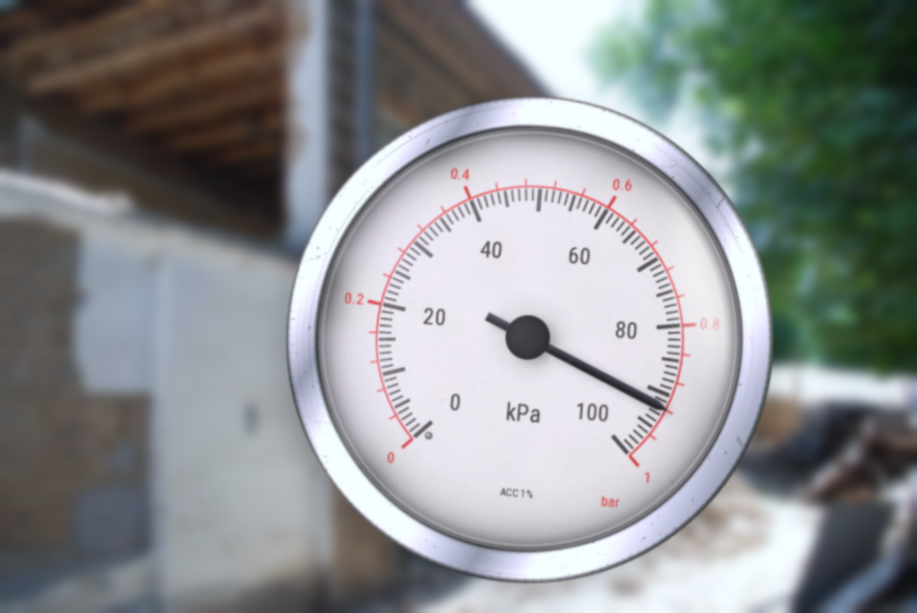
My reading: 92,kPa
